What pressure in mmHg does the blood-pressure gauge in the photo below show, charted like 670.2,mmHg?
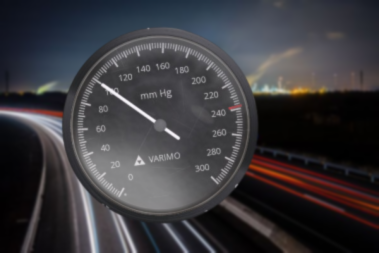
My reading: 100,mmHg
